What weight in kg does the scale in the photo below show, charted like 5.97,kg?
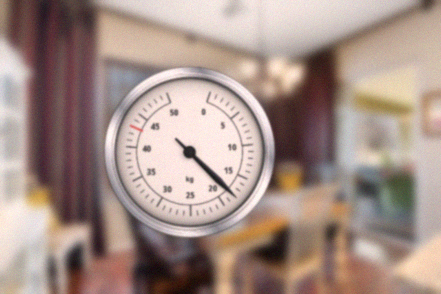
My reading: 18,kg
